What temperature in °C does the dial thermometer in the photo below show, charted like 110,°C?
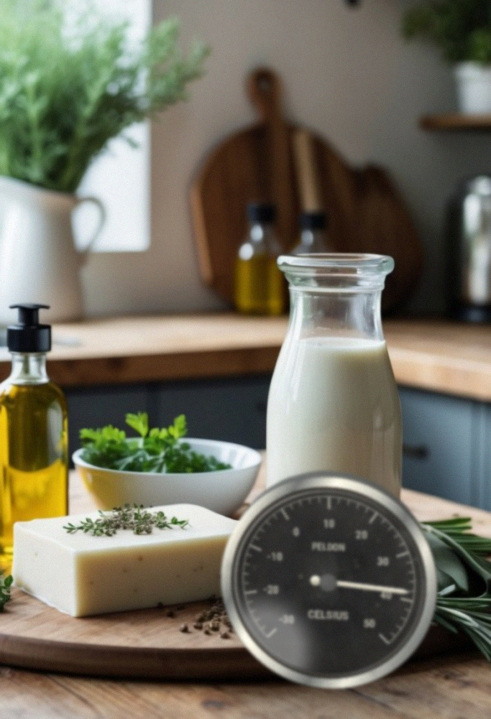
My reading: 38,°C
